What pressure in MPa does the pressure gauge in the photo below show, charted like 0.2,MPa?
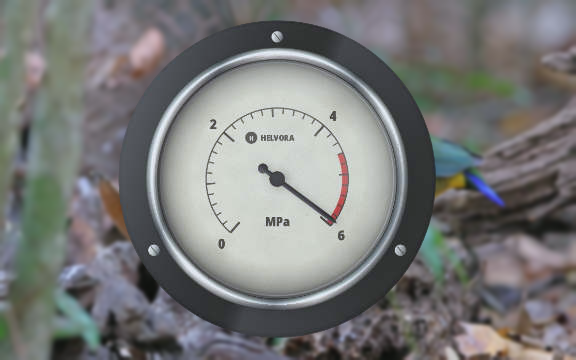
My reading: 5.9,MPa
